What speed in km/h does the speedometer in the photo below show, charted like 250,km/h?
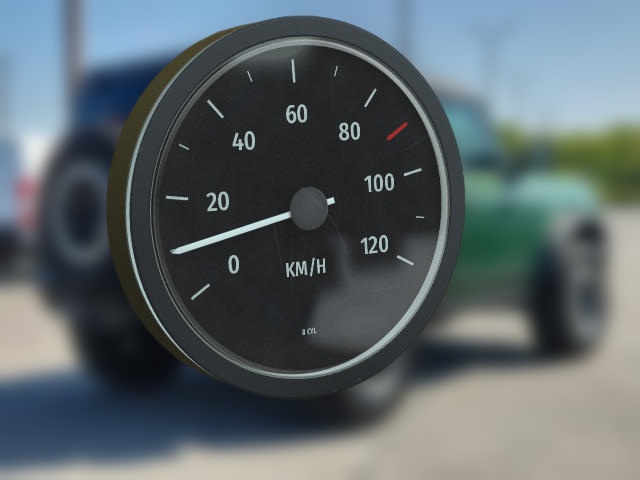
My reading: 10,km/h
